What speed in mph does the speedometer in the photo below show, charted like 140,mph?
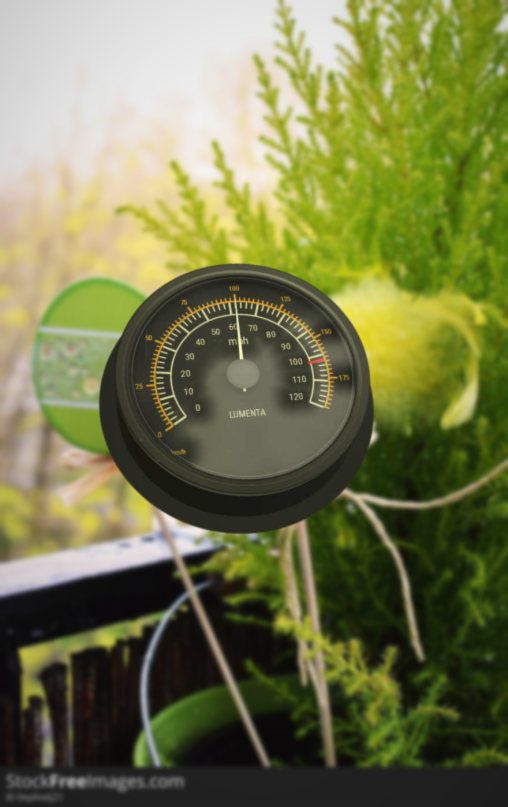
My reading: 62,mph
